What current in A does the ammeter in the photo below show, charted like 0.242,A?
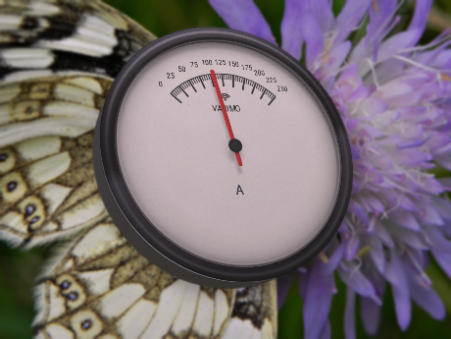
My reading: 100,A
